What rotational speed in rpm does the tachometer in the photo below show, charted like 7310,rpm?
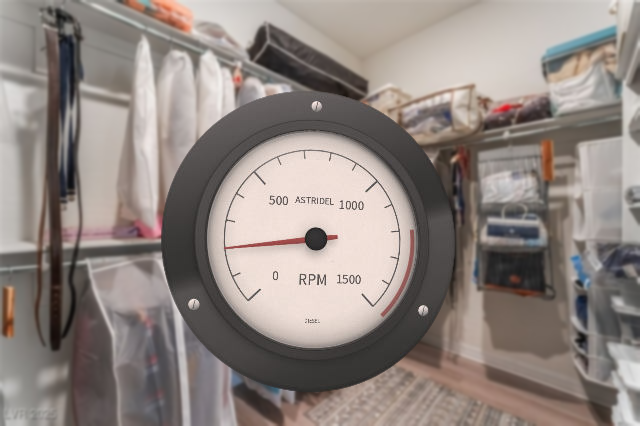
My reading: 200,rpm
